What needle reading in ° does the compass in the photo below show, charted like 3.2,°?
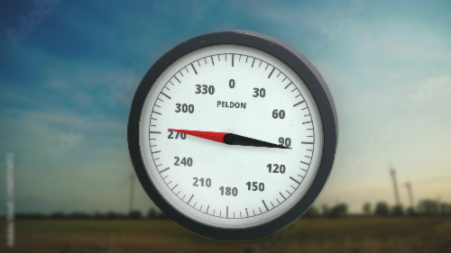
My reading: 275,°
